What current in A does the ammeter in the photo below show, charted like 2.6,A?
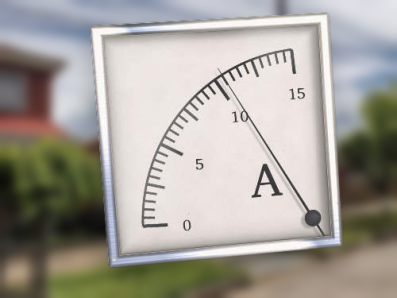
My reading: 10.5,A
